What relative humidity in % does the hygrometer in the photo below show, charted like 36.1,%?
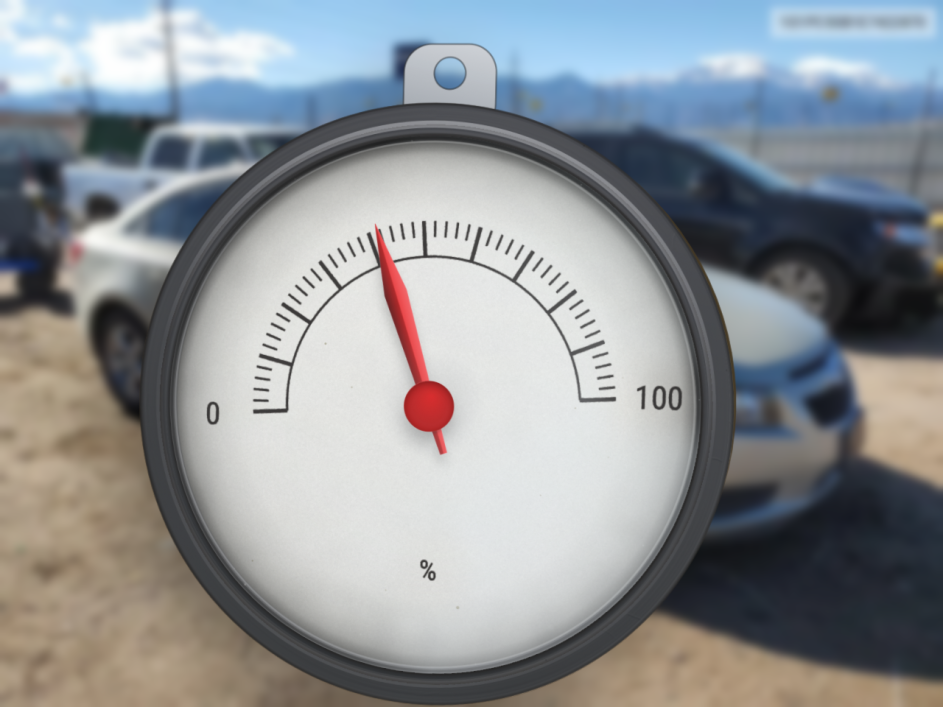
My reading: 42,%
